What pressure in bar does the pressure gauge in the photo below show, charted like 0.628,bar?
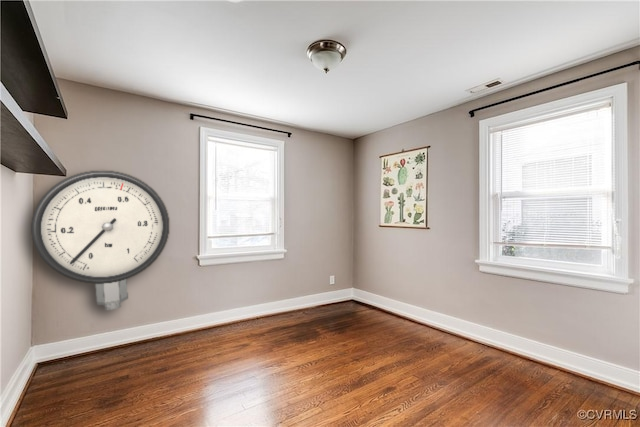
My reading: 0.05,bar
